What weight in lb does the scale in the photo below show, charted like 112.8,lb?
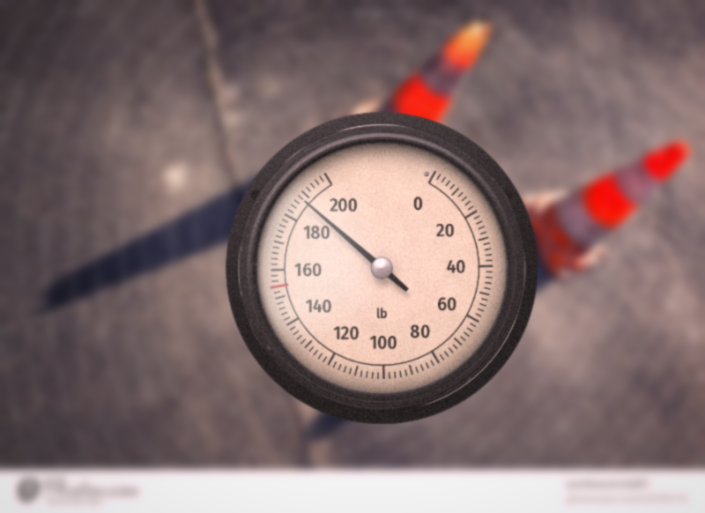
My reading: 188,lb
